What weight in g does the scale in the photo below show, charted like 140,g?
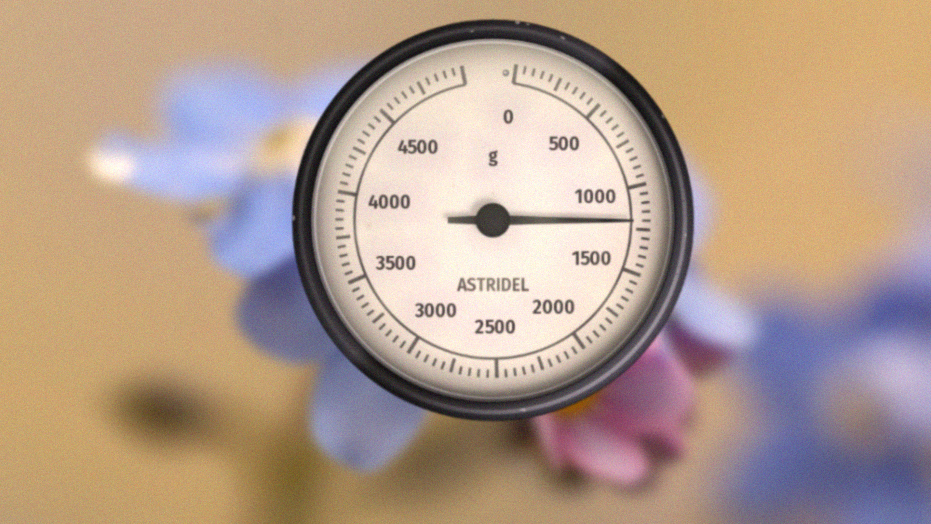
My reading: 1200,g
